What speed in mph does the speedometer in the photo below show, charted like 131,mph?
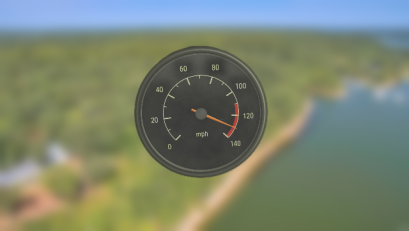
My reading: 130,mph
